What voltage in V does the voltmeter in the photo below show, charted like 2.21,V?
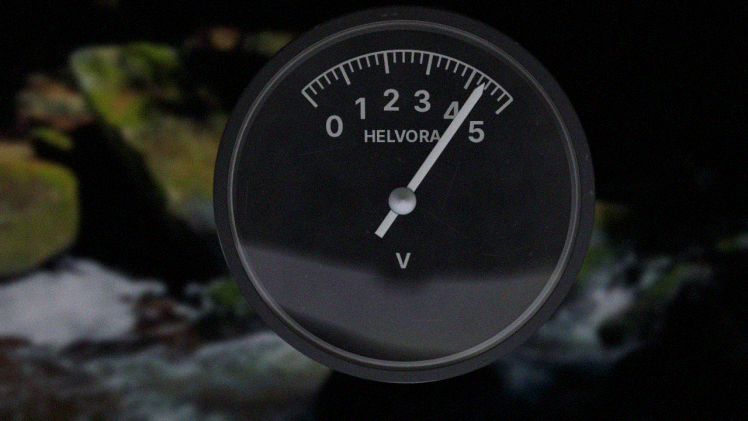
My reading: 4.3,V
